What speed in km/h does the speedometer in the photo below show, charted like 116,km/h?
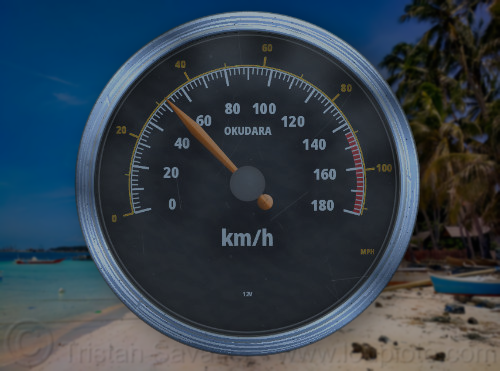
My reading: 52,km/h
